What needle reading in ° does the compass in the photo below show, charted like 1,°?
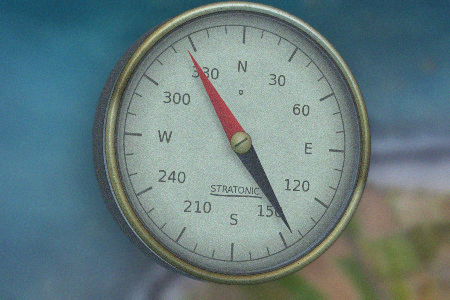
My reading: 325,°
